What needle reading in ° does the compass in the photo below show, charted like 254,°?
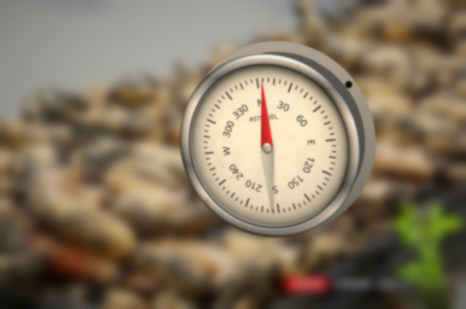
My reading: 5,°
